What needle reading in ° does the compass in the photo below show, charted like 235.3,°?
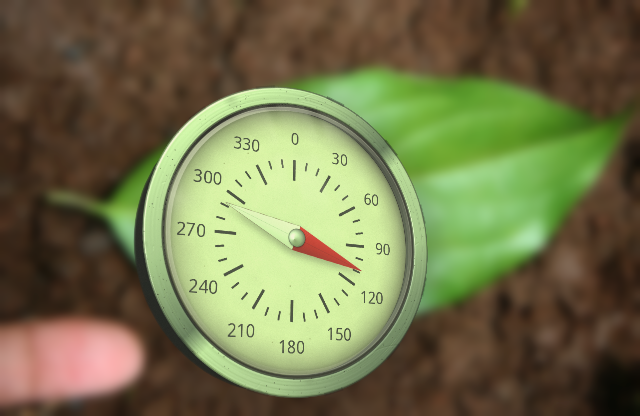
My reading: 110,°
